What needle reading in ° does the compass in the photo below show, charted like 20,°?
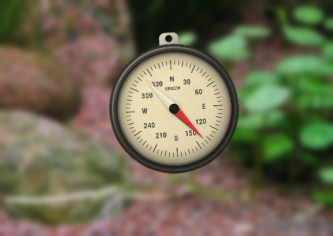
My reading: 140,°
